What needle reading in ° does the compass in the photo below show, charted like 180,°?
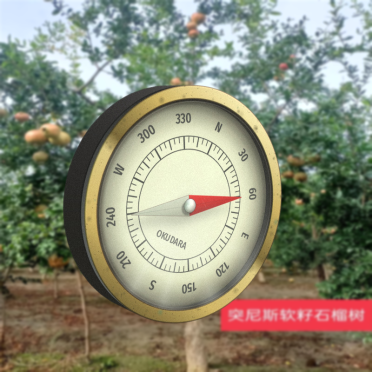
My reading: 60,°
